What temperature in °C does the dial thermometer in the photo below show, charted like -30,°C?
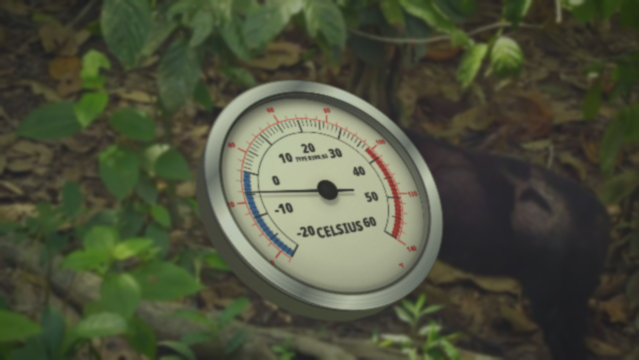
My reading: -5,°C
